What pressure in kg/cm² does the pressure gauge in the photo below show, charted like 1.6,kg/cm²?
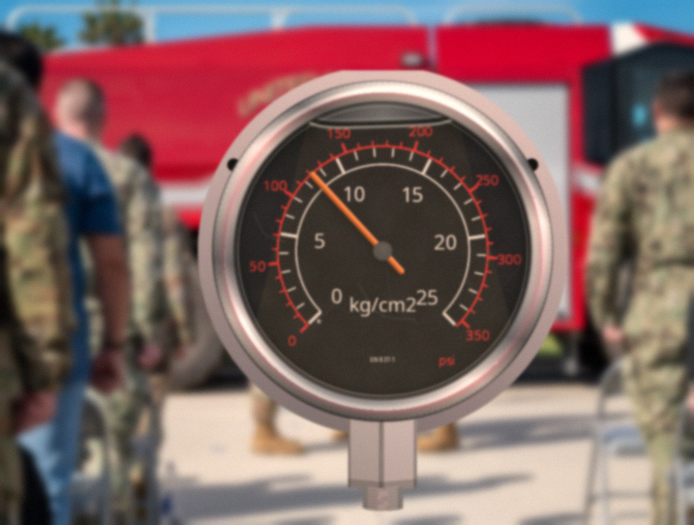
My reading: 8.5,kg/cm²
